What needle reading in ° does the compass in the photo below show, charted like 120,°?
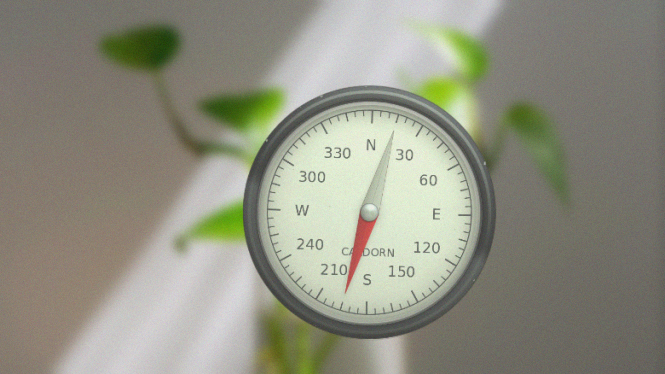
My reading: 195,°
